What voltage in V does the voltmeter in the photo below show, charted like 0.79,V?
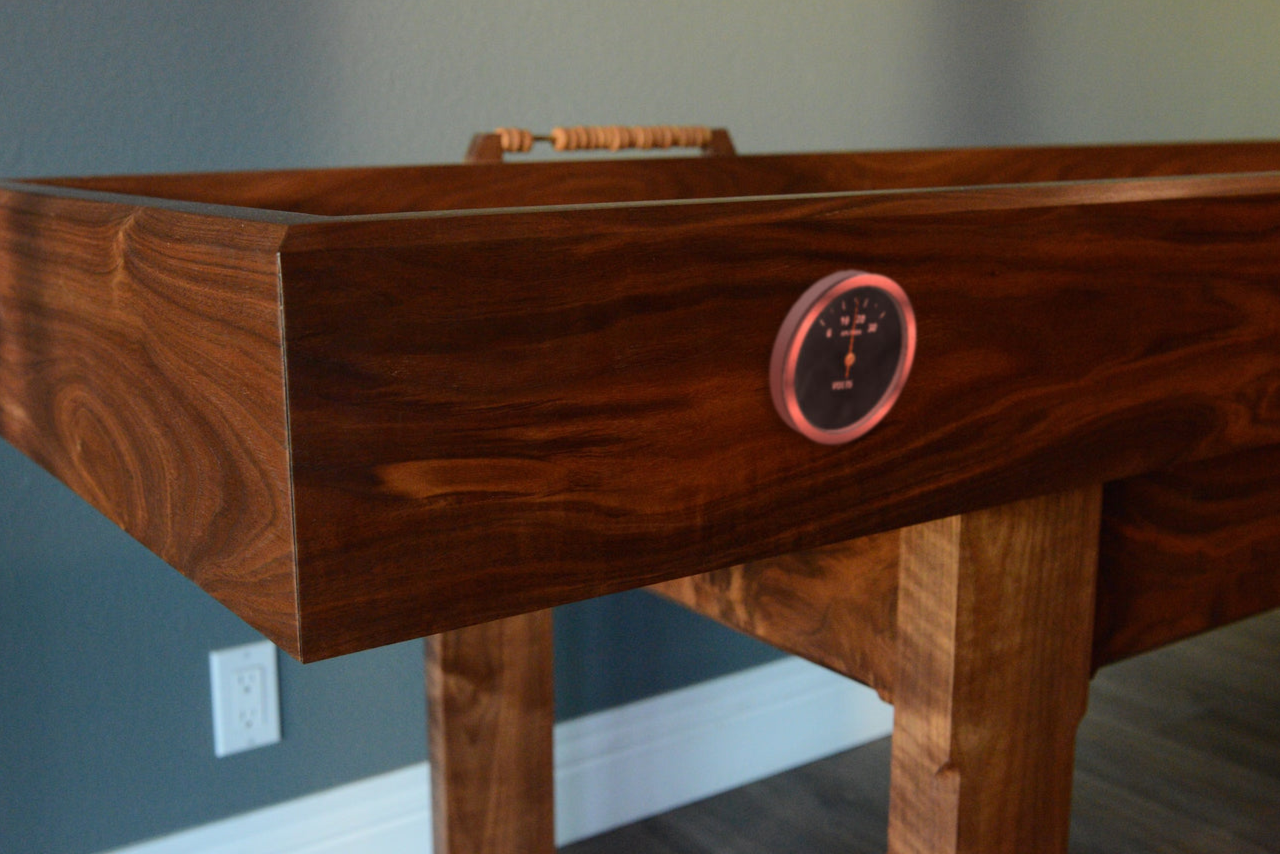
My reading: 15,V
